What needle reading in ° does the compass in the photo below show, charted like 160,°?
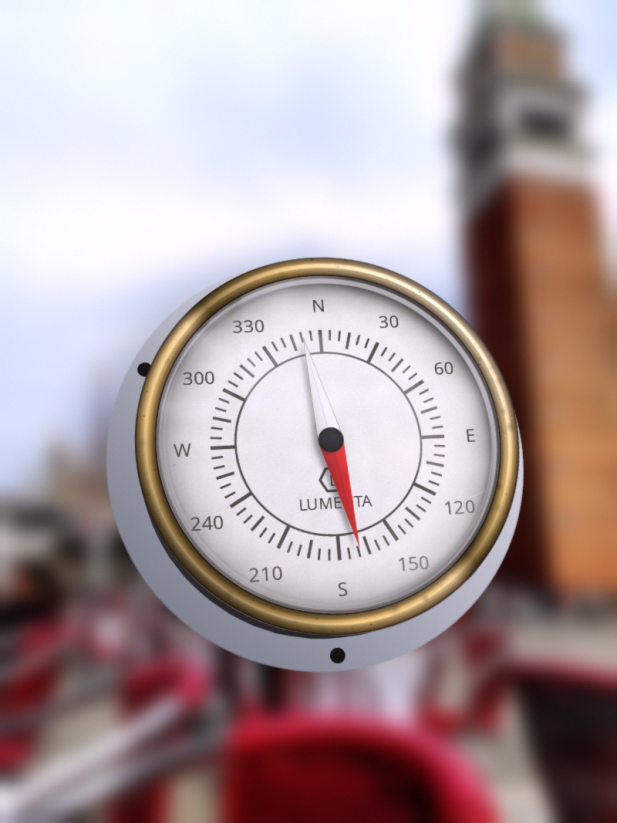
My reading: 170,°
